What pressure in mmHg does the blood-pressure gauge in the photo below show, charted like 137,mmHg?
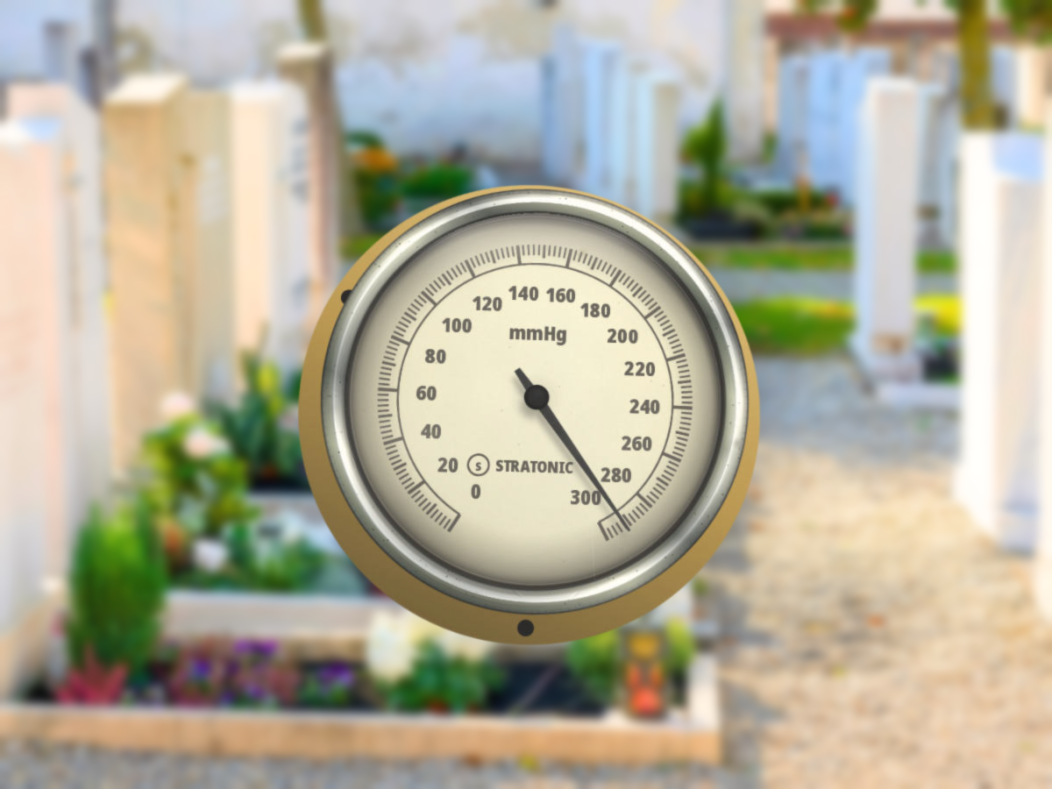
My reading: 292,mmHg
